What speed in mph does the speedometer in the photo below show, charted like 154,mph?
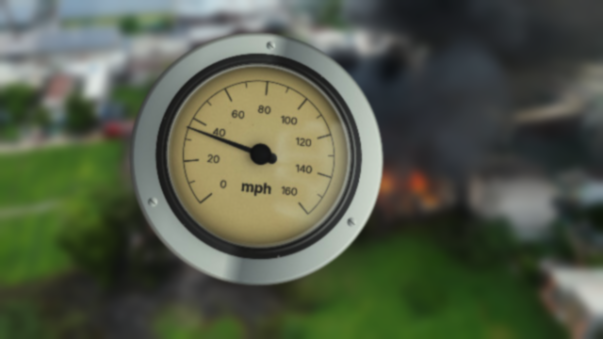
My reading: 35,mph
